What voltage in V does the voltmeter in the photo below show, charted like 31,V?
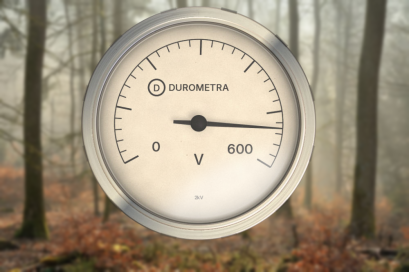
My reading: 530,V
